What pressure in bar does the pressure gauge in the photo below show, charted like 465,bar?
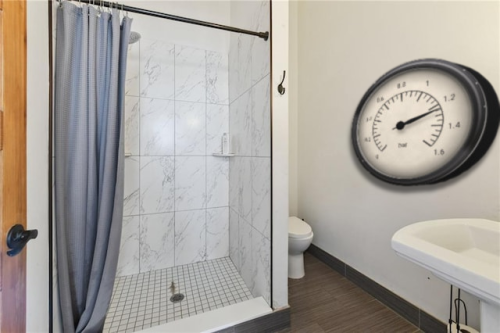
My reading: 1.25,bar
